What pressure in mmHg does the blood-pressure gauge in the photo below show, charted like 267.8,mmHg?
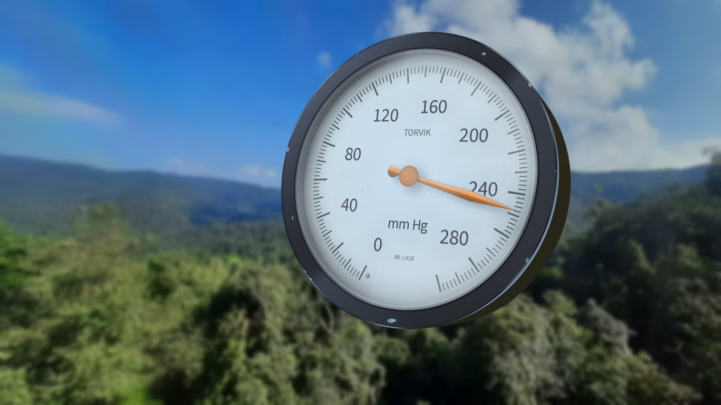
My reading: 248,mmHg
